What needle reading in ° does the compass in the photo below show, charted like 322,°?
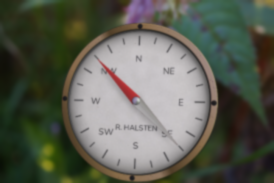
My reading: 315,°
